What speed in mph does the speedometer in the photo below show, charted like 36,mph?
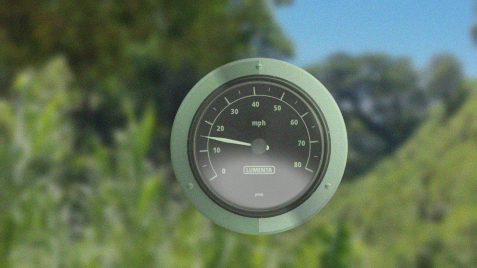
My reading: 15,mph
